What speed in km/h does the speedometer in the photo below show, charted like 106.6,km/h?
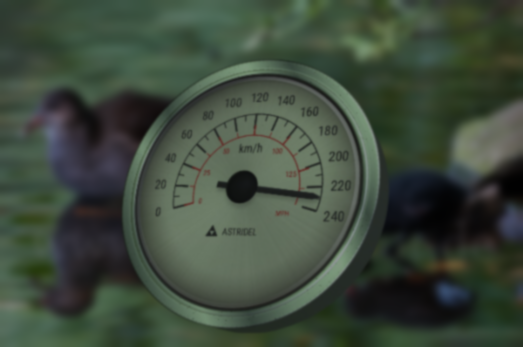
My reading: 230,km/h
